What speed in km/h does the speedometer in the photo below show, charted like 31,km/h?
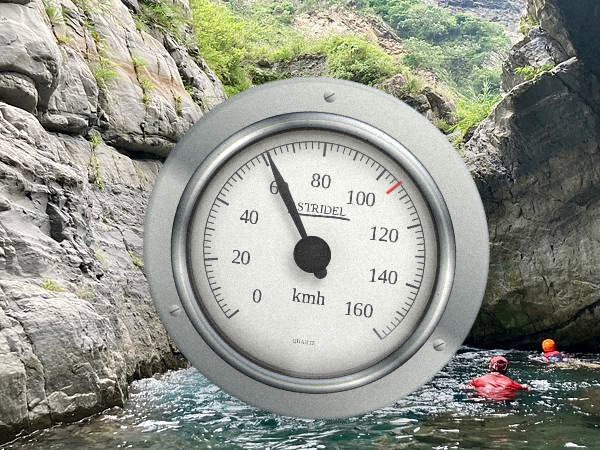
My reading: 62,km/h
